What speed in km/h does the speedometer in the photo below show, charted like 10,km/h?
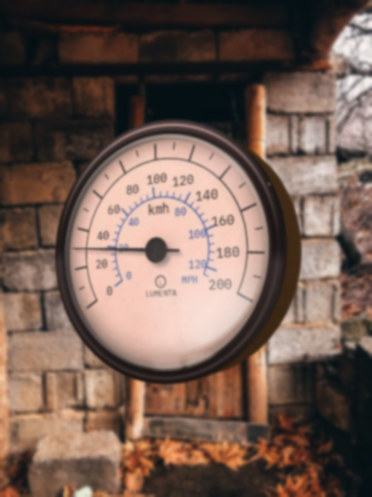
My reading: 30,km/h
